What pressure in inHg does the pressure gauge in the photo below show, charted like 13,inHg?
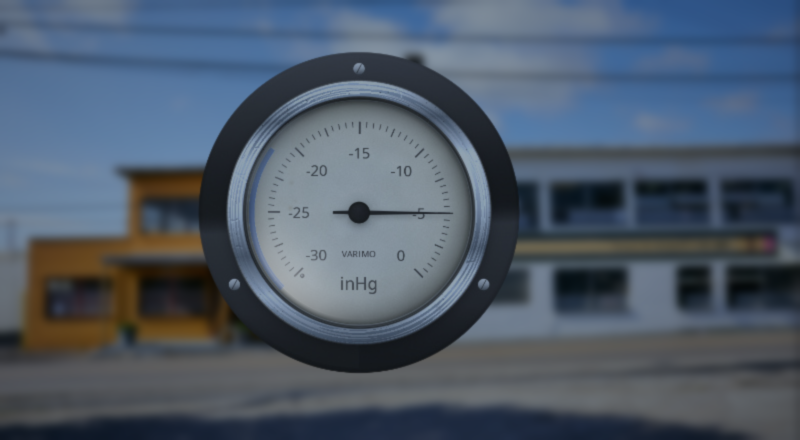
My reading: -5,inHg
